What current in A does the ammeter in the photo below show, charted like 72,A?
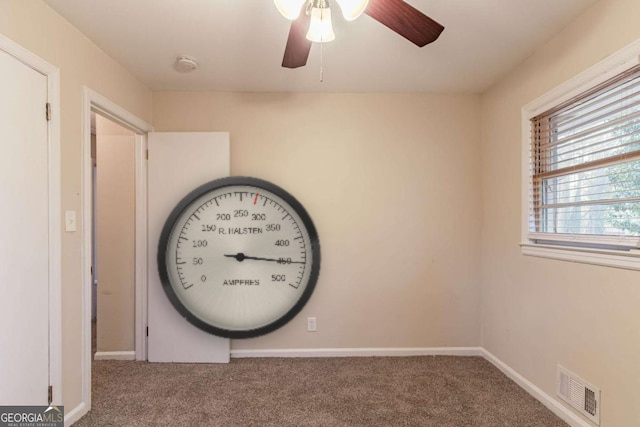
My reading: 450,A
